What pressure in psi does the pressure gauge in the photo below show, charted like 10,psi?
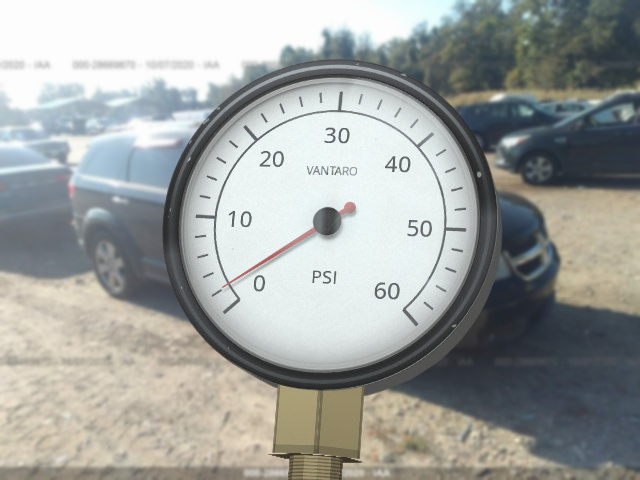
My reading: 2,psi
